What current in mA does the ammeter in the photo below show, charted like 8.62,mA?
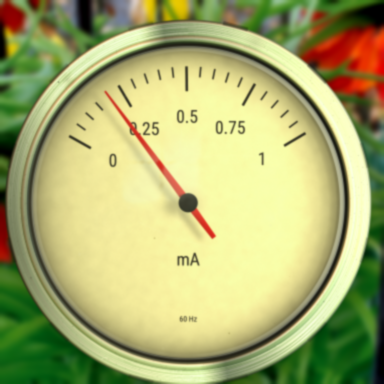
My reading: 0.2,mA
